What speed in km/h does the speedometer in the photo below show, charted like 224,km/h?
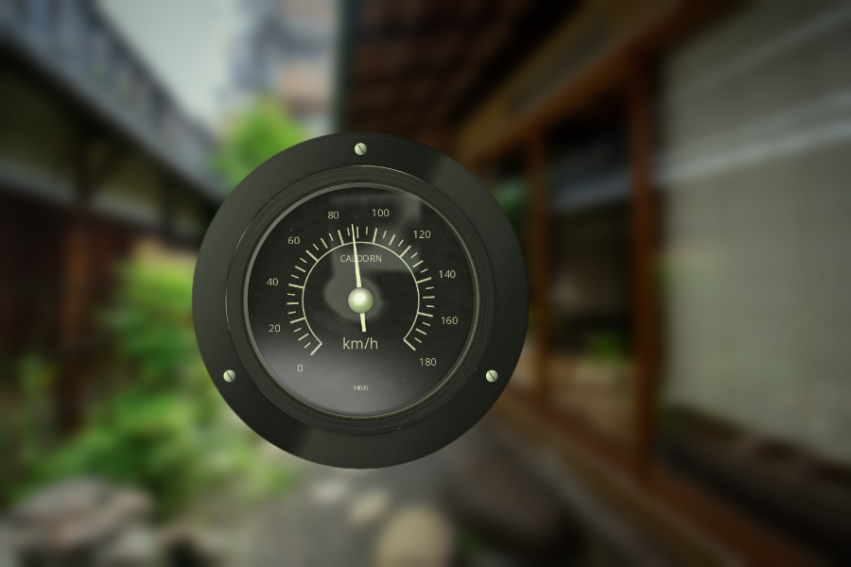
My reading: 87.5,km/h
